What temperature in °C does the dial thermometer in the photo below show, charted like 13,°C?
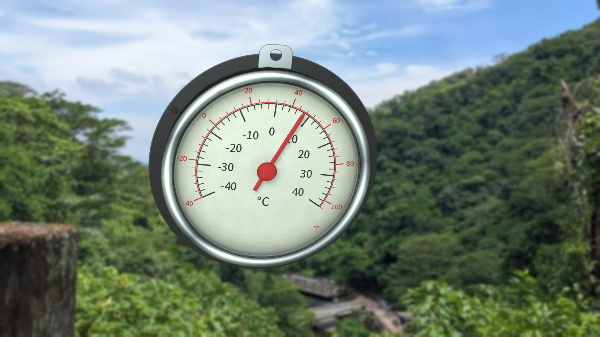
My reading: 8,°C
